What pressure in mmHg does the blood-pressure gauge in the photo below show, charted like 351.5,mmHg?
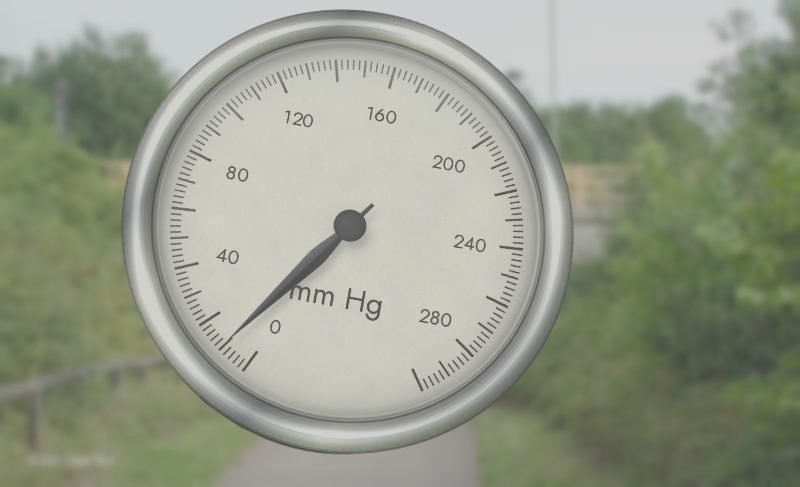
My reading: 10,mmHg
